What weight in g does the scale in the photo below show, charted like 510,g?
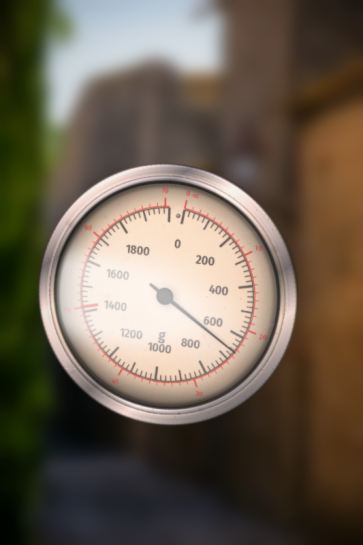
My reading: 660,g
